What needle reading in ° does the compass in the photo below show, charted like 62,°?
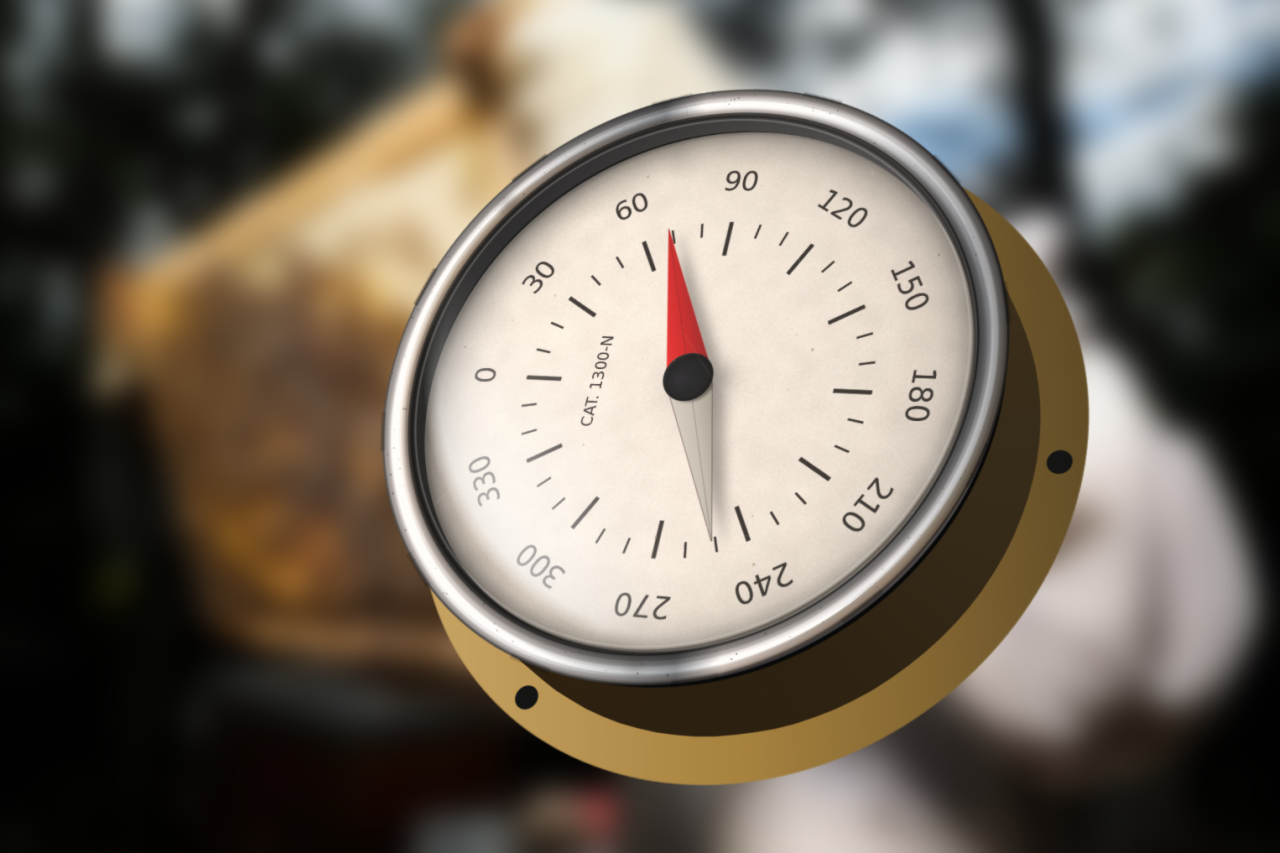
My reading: 70,°
